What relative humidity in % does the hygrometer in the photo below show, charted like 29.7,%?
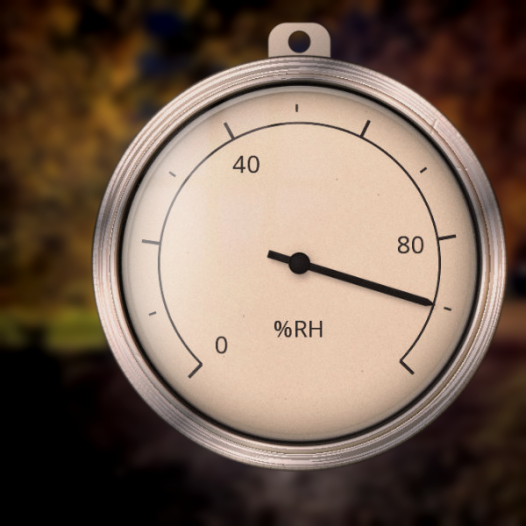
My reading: 90,%
